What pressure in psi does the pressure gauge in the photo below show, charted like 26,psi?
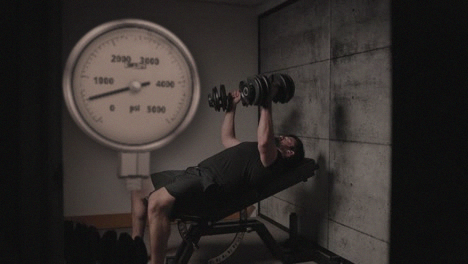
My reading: 500,psi
